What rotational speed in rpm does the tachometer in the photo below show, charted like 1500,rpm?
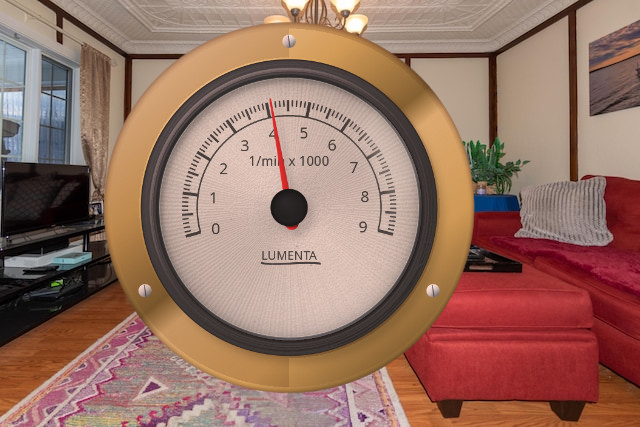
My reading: 4100,rpm
